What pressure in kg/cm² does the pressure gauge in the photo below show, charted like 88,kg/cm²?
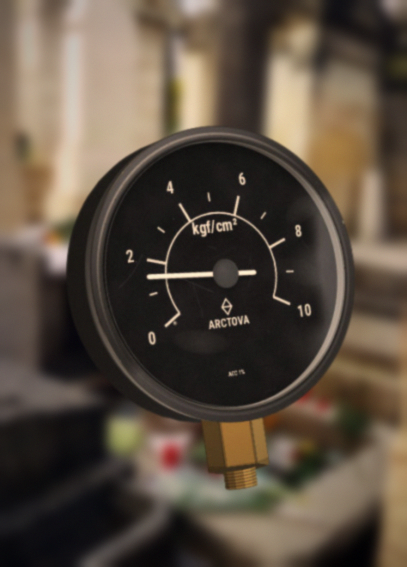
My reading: 1.5,kg/cm²
